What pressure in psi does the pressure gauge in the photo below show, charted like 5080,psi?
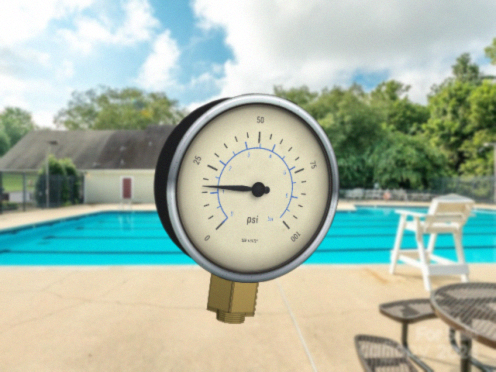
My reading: 17.5,psi
